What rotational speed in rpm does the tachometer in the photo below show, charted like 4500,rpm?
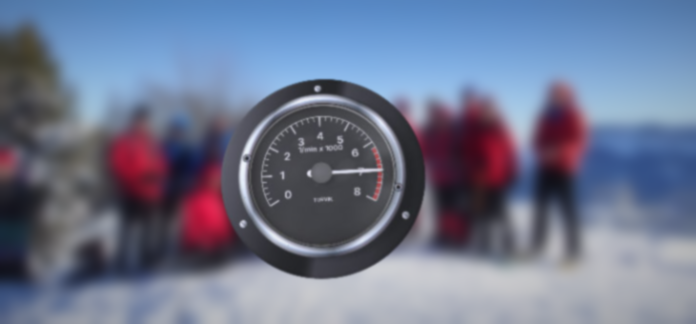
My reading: 7000,rpm
